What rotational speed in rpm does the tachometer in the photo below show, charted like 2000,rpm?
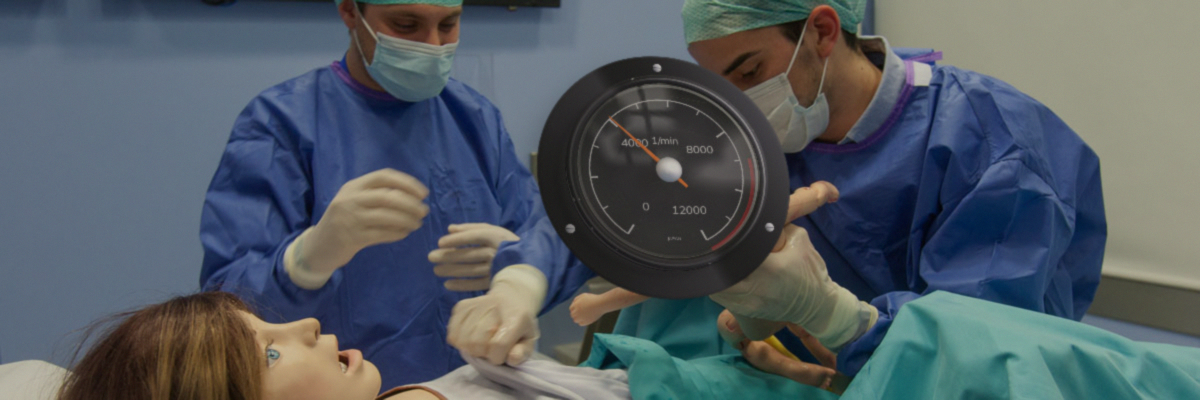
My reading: 4000,rpm
